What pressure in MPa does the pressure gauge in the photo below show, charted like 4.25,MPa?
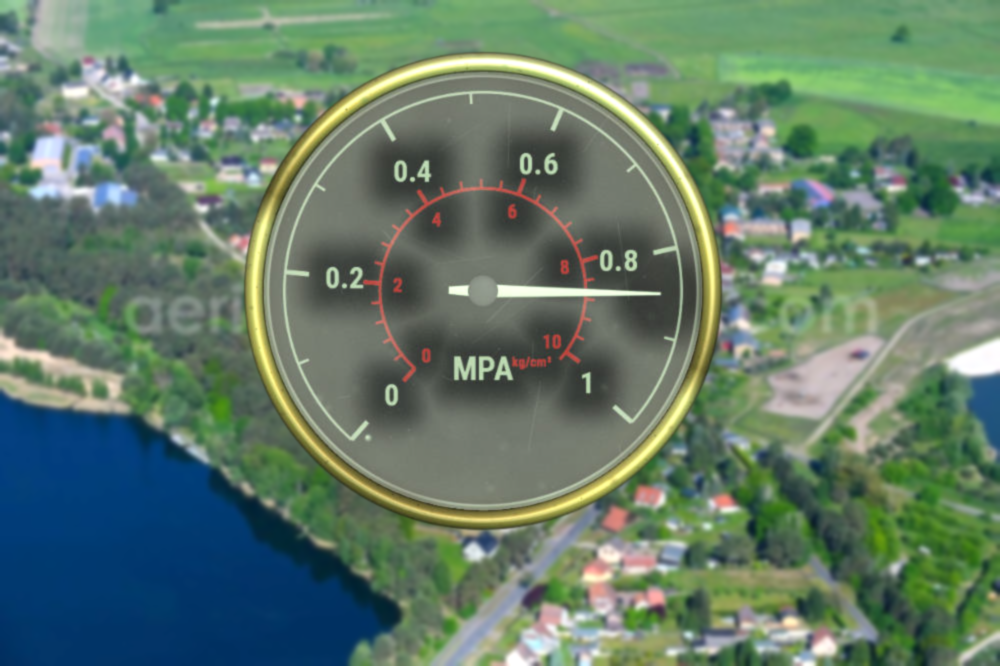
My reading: 0.85,MPa
